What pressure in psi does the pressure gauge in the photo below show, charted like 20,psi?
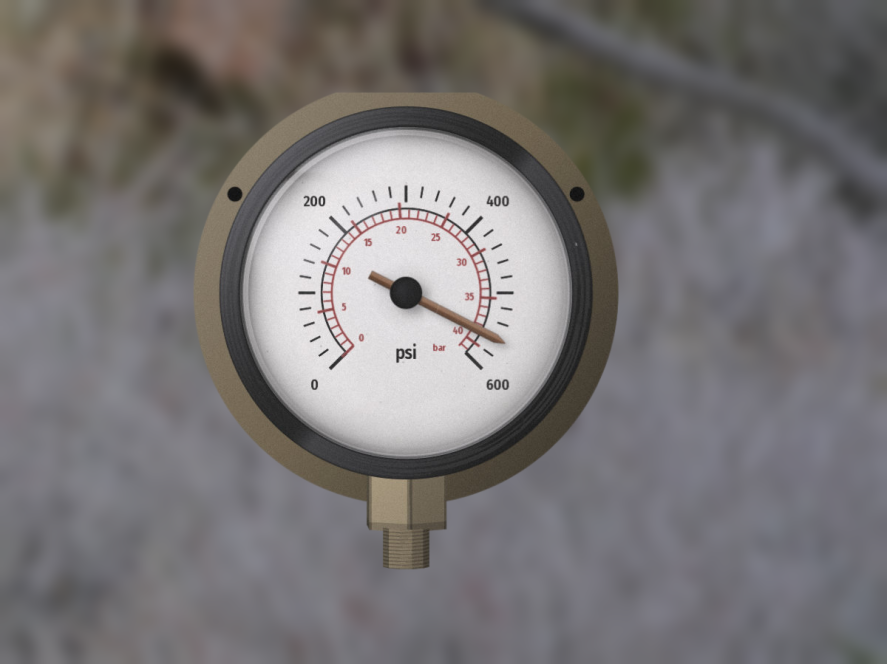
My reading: 560,psi
